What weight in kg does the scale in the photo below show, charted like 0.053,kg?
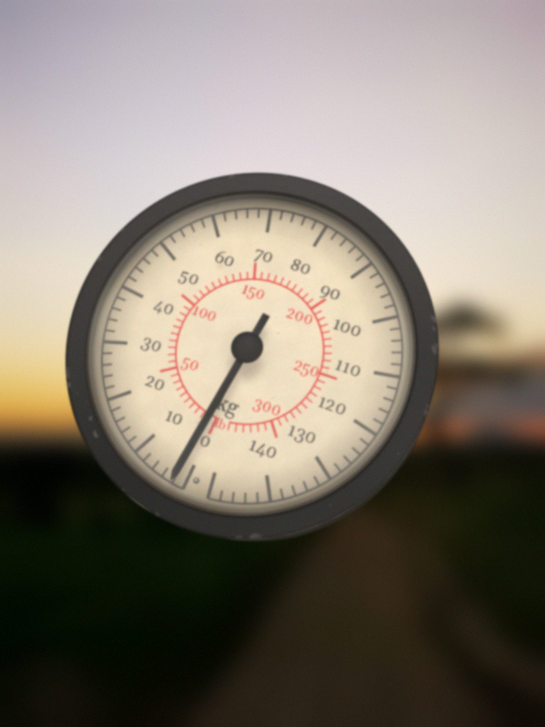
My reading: 2,kg
